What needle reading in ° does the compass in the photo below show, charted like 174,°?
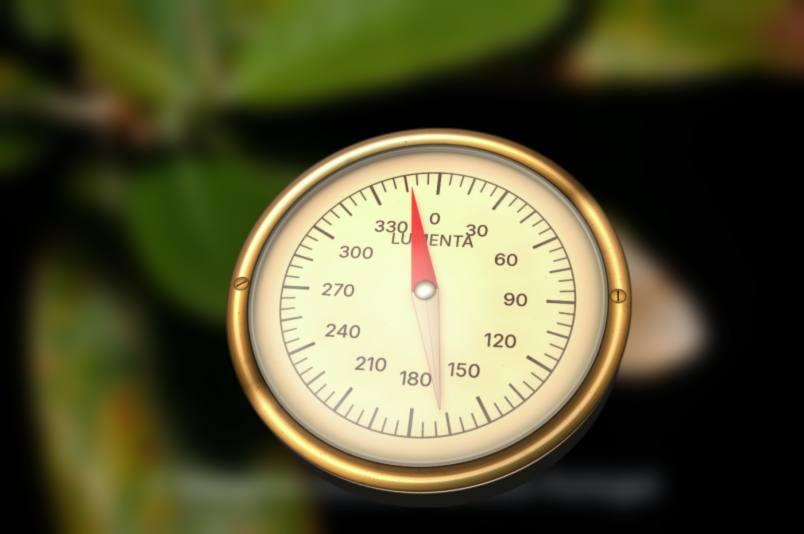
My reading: 347.5,°
